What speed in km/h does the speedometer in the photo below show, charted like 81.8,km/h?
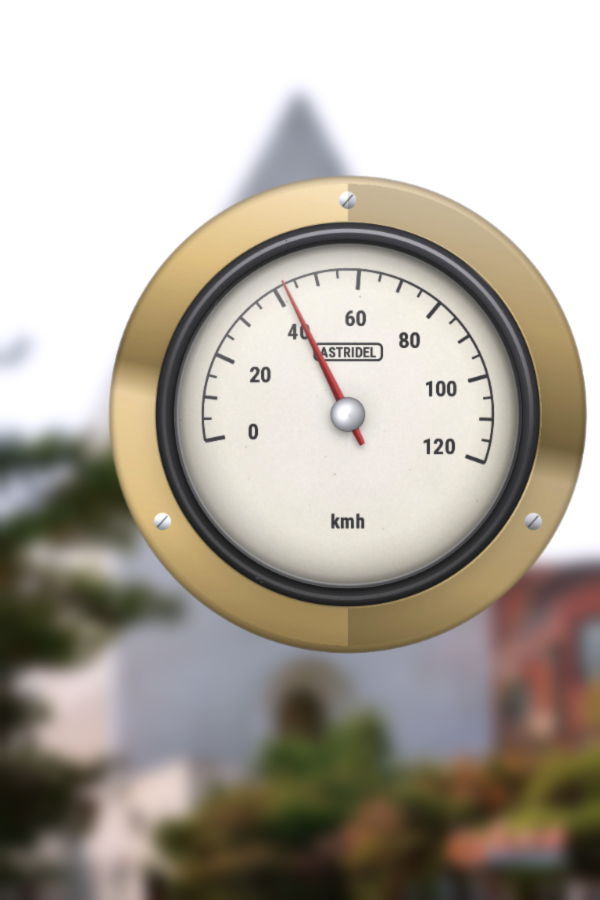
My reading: 42.5,km/h
